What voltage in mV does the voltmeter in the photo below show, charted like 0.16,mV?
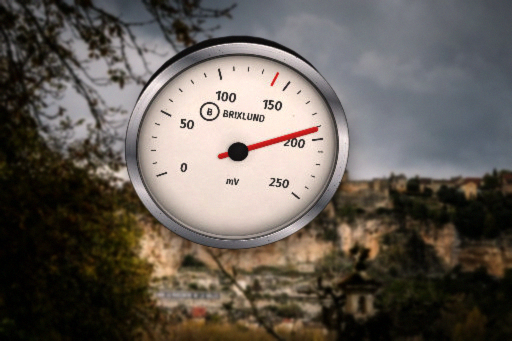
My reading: 190,mV
